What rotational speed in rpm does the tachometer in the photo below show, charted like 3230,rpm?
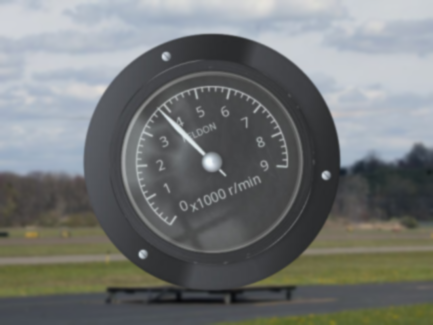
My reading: 3800,rpm
